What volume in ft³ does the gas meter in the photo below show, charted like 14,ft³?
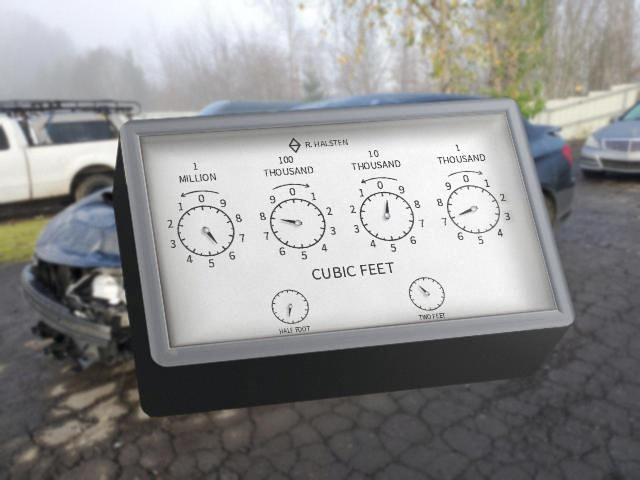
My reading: 579700,ft³
